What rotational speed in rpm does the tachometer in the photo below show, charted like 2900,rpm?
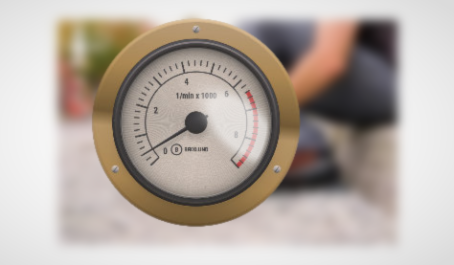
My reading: 400,rpm
